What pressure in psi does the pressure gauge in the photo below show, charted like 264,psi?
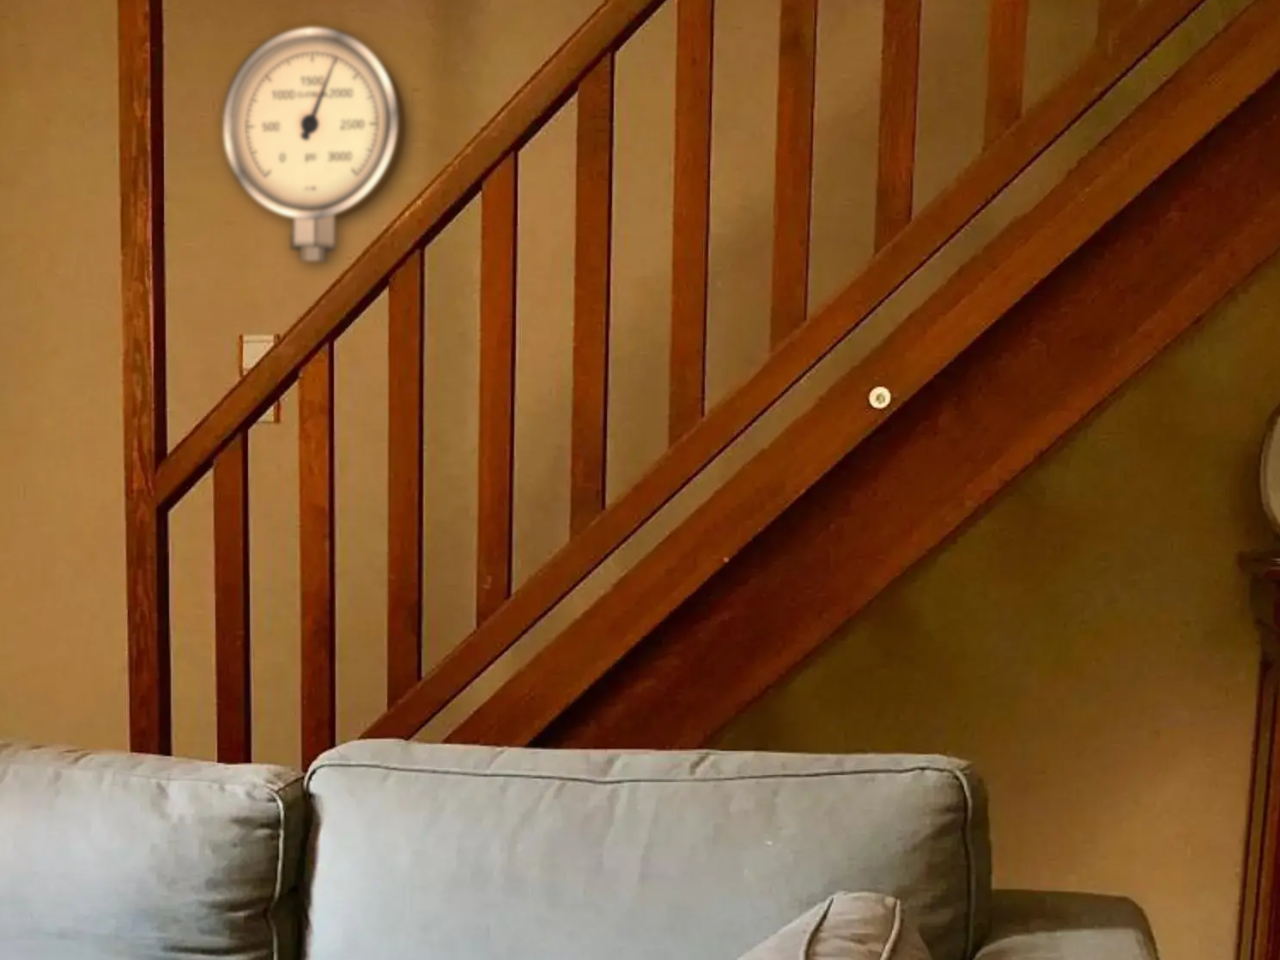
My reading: 1750,psi
